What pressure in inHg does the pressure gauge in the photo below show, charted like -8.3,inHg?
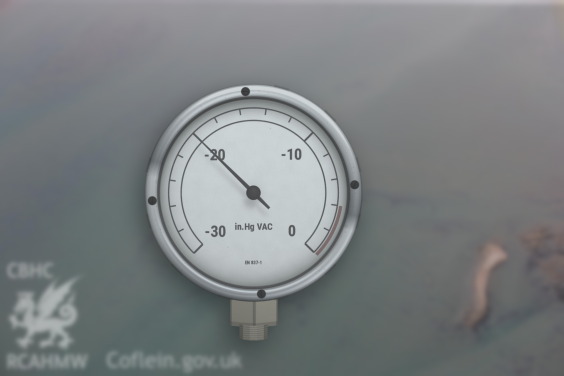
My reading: -20,inHg
